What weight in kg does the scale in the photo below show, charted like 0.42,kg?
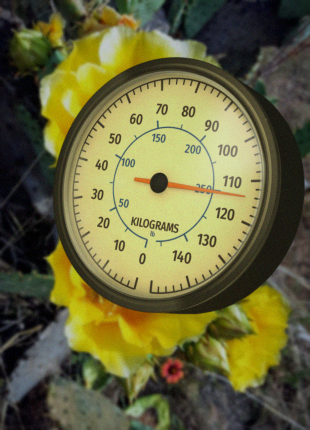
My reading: 114,kg
